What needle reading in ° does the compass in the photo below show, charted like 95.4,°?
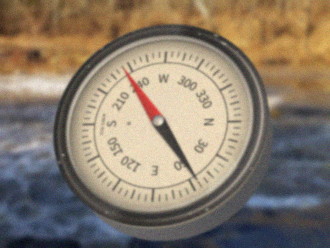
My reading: 235,°
